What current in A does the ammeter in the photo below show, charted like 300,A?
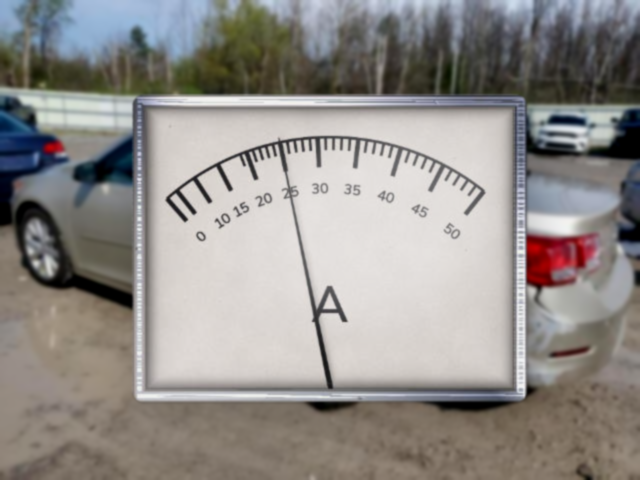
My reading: 25,A
